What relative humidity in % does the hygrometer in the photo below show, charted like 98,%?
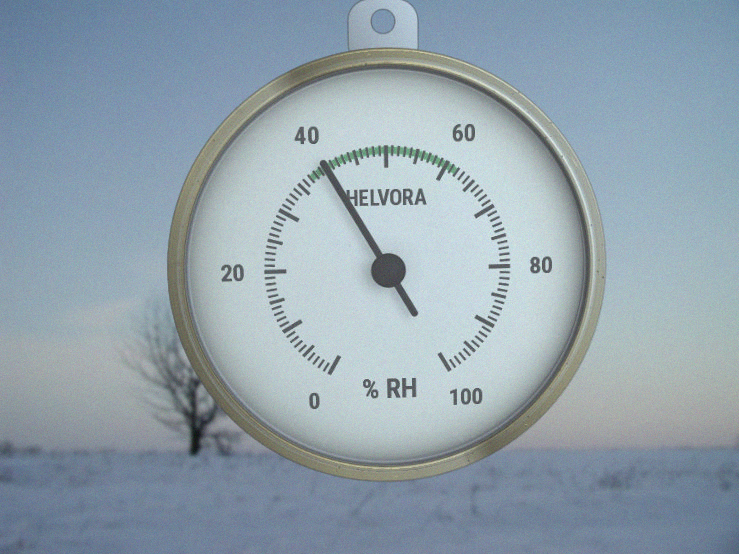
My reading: 40,%
